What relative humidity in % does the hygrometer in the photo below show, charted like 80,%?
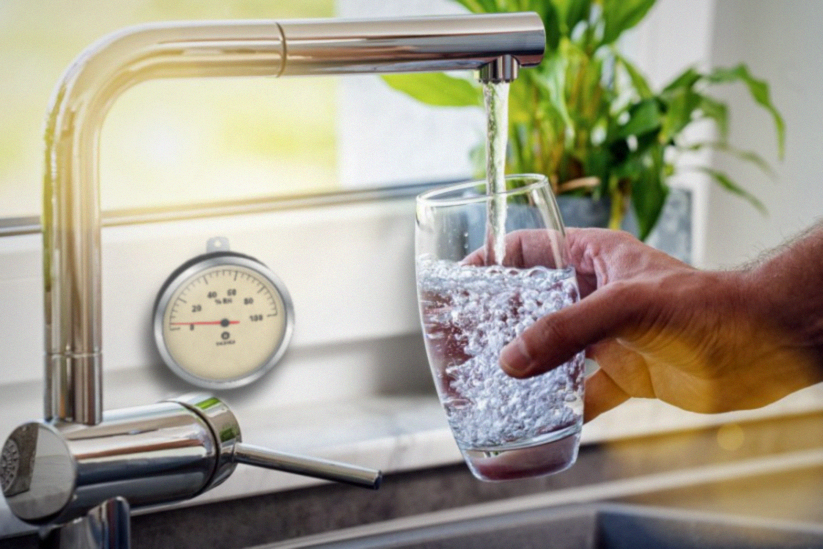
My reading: 4,%
